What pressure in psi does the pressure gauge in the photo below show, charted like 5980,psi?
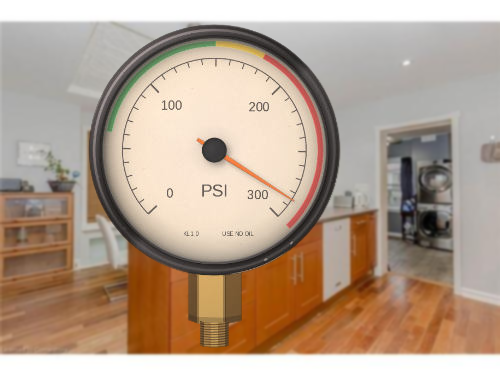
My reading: 285,psi
